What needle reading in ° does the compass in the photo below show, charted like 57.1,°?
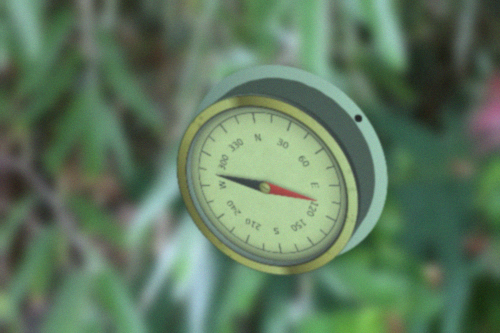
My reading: 105,°
